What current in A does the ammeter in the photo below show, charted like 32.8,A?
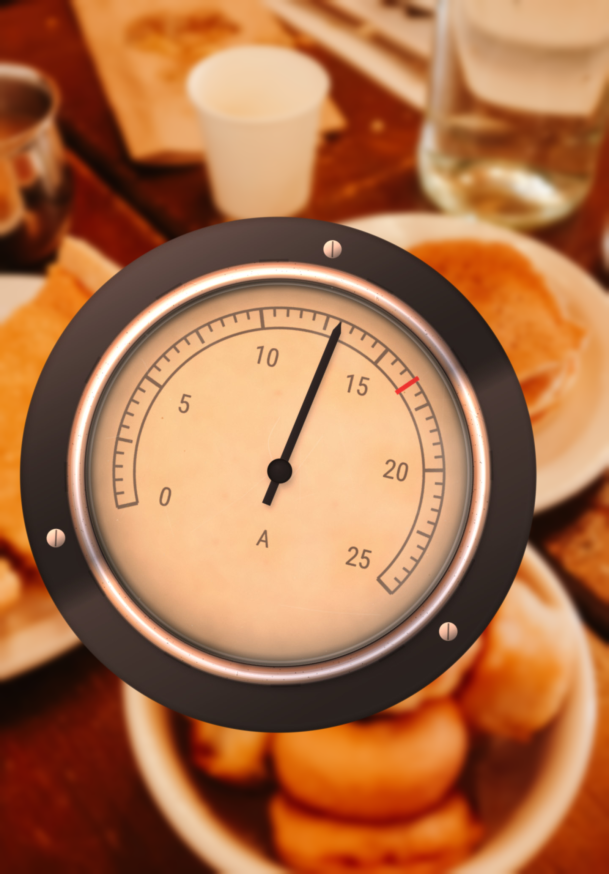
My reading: 13,A
